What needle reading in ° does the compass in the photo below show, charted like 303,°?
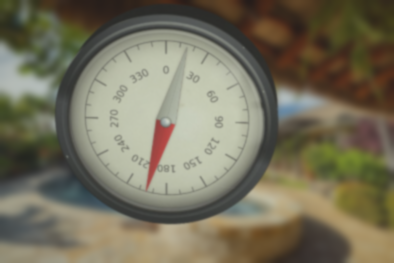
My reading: 195,°
